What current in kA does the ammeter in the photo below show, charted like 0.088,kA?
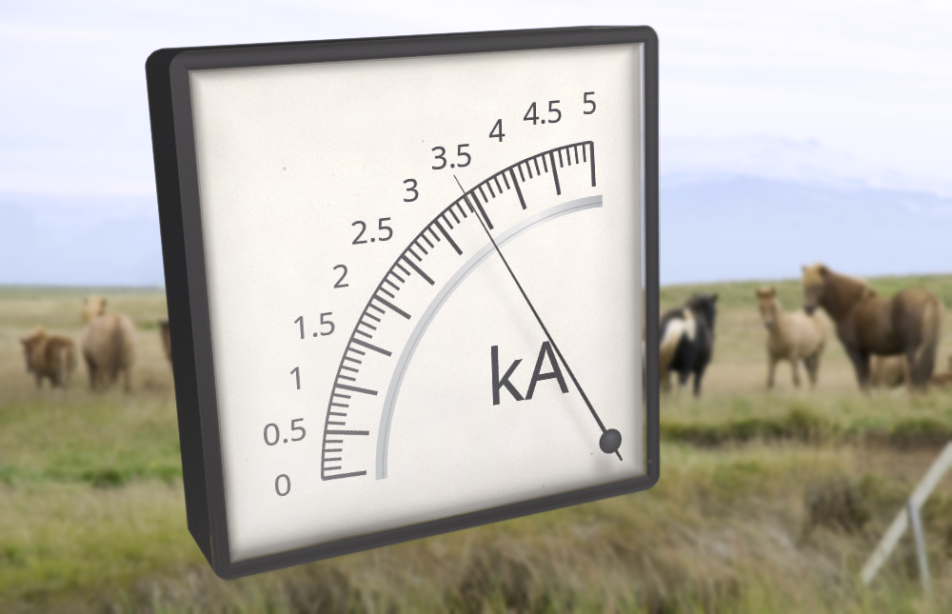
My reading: 3.4,kA
